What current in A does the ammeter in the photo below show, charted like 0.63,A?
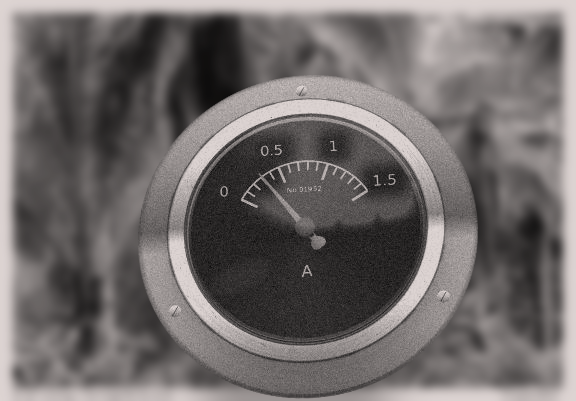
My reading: 0.3,A
